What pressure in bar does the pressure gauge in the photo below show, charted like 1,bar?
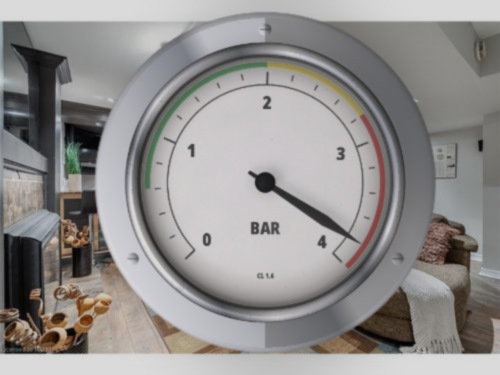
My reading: 3.8,bar
